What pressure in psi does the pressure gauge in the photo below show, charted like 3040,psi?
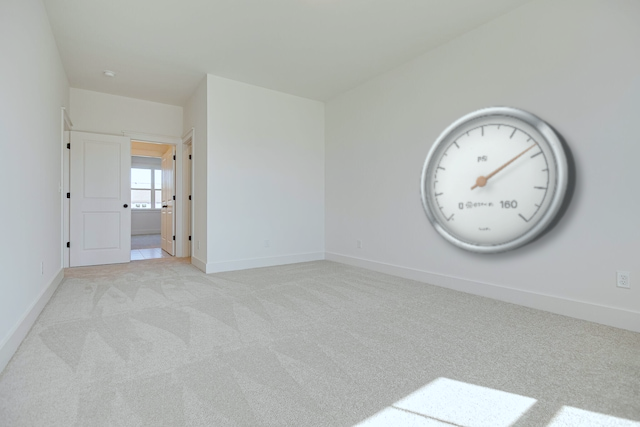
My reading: 115,psi
